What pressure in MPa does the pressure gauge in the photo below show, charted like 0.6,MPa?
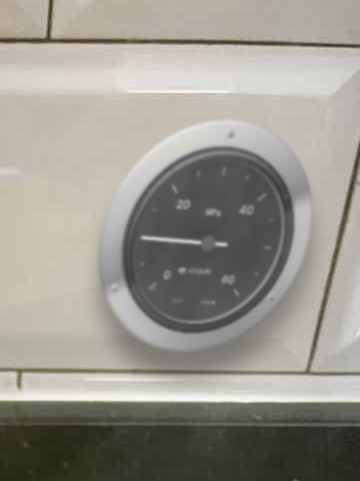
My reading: 10,MPa
